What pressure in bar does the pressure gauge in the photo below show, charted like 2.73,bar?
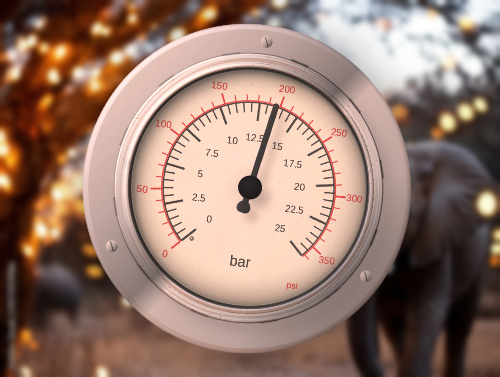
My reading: 13.5,bar
